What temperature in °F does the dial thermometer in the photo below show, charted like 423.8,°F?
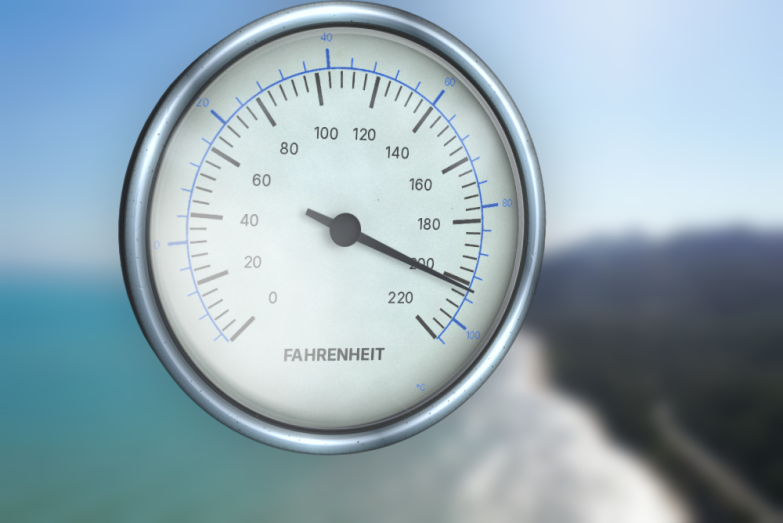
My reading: 202,°F
